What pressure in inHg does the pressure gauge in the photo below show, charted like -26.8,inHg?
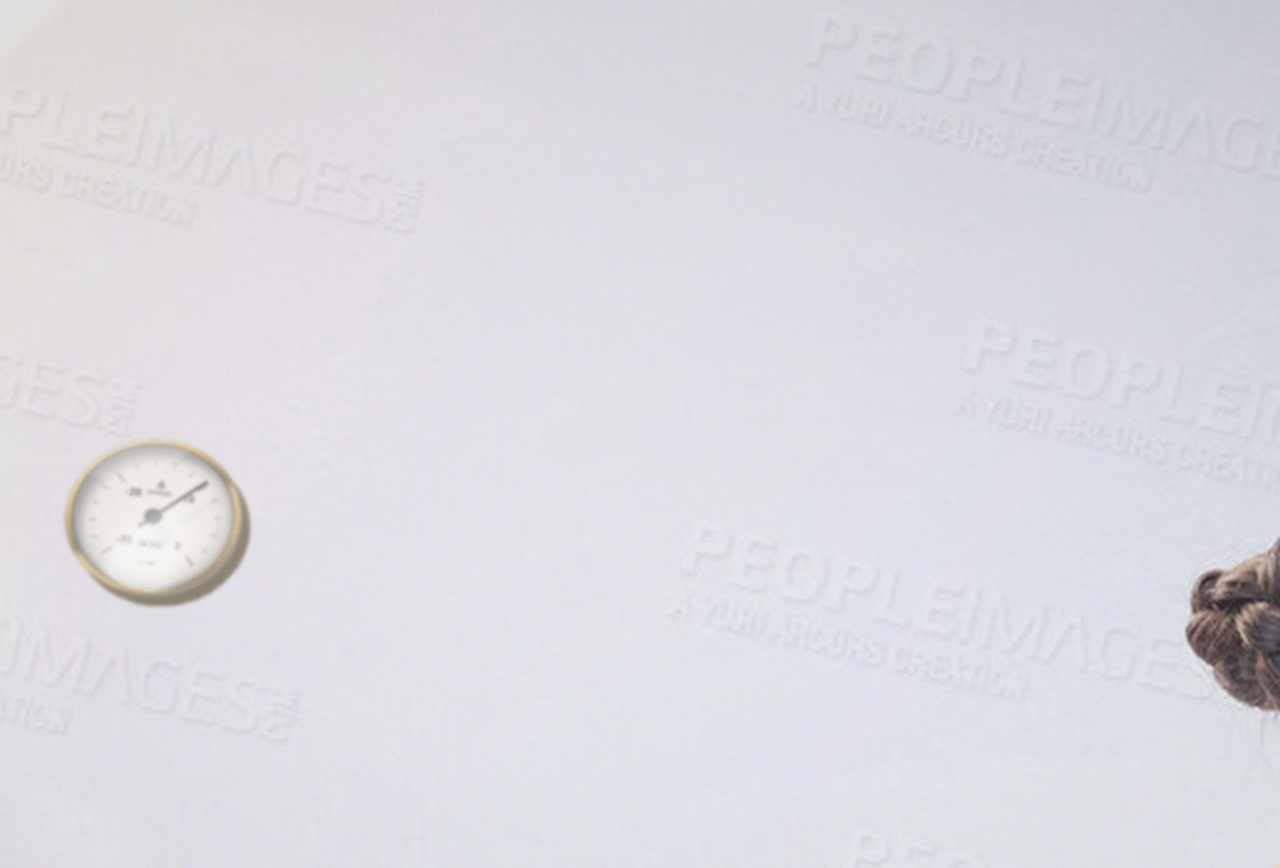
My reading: -10,inHg
